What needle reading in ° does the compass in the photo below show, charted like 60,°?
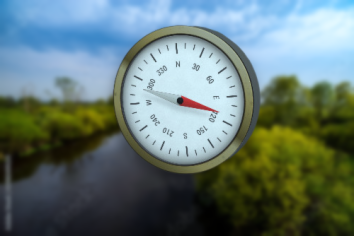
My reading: 110,°
